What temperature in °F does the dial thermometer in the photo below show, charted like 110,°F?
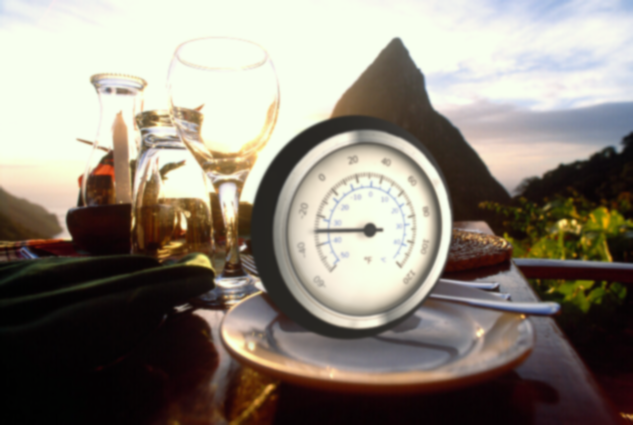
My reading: -30,°F
